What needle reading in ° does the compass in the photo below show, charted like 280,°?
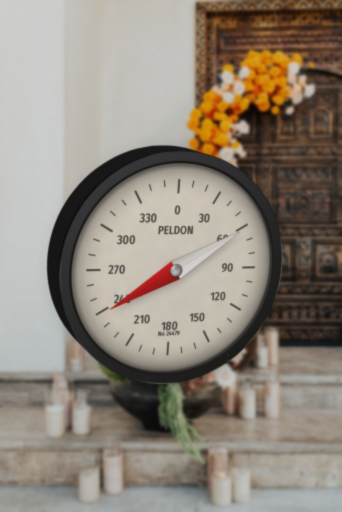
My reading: 240,°
